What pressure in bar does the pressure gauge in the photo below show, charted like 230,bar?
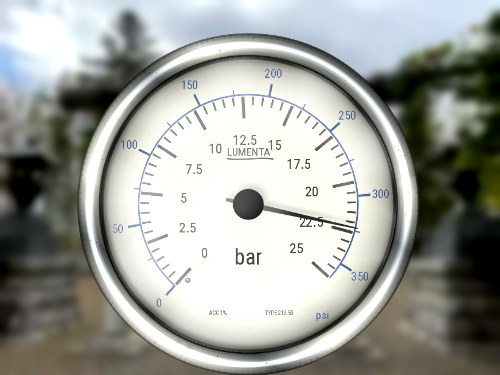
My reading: 22.25,bar
